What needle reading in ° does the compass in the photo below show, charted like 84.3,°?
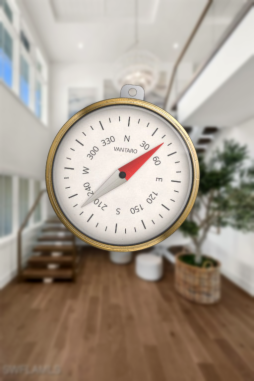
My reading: 45,°
